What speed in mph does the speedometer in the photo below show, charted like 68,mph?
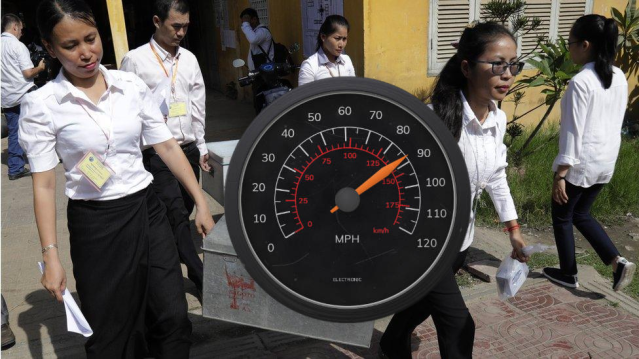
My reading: 87.5,mph
